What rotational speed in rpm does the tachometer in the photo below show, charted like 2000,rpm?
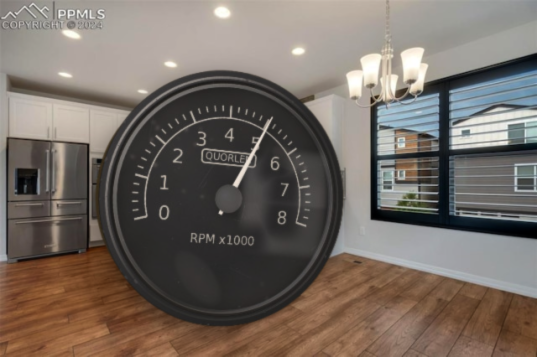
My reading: 5000,rpm
